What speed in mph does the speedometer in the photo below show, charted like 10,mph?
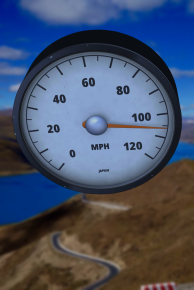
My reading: 105,mph
